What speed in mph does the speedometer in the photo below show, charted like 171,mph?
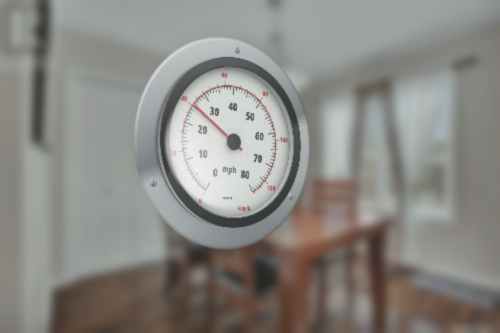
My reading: 25,mph
